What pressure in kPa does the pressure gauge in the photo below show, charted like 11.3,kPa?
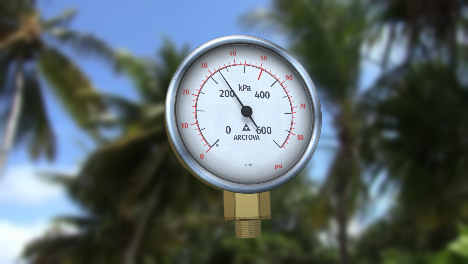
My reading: 225,kPa
